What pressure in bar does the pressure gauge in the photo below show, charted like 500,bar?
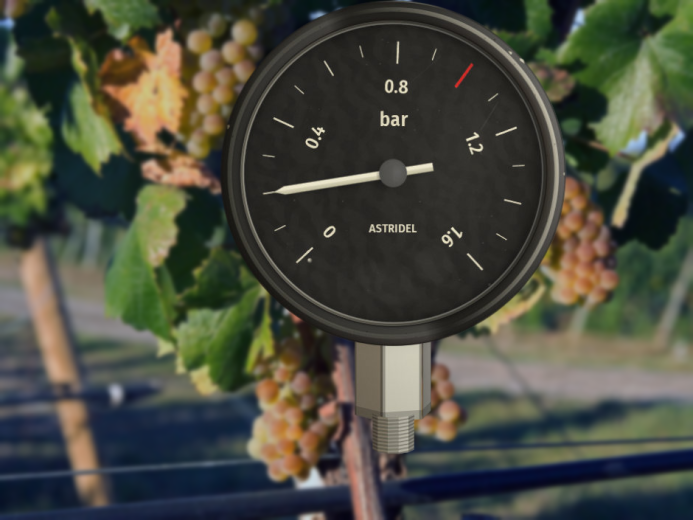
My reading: 0.2,bar
